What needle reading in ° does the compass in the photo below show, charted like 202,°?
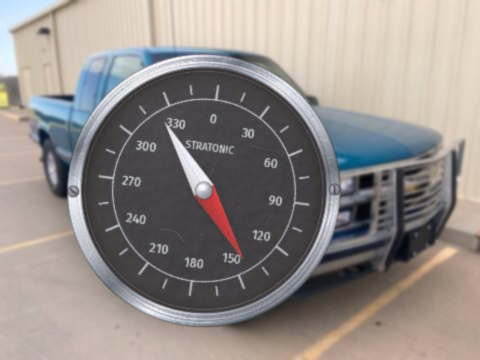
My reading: 142.5,°
